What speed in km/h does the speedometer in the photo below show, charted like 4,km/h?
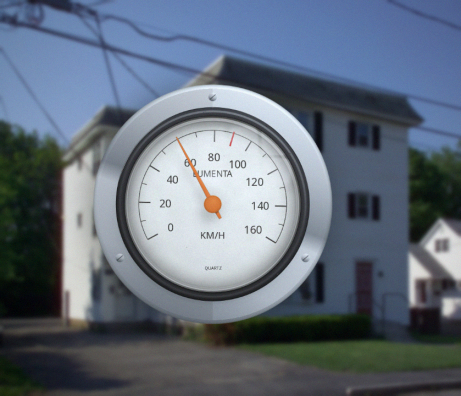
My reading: 60,km/h
